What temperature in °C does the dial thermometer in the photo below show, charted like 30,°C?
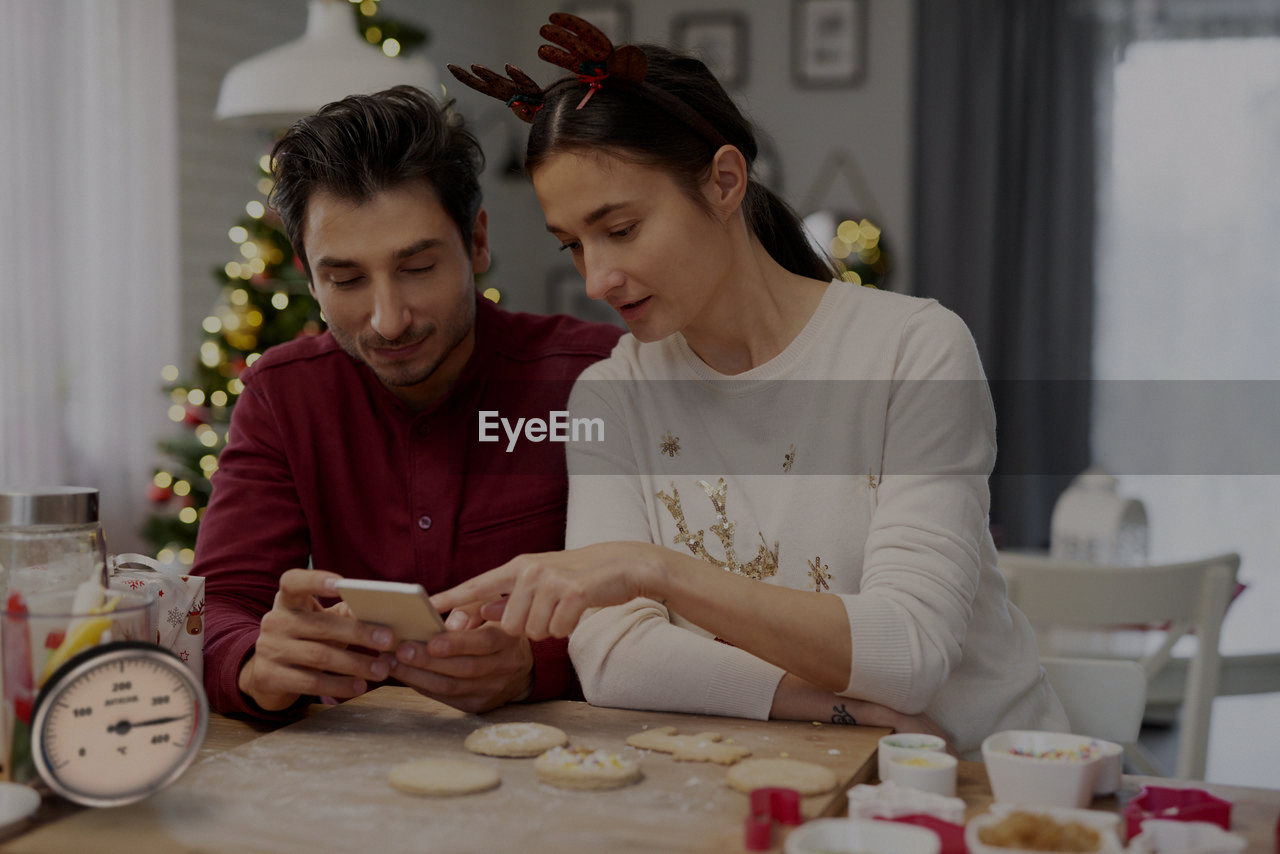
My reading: 350,°C
